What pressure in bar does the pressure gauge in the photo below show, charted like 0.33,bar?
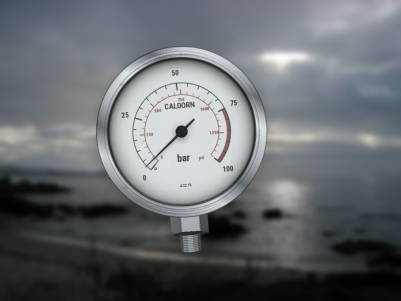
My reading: 2.5,bar
